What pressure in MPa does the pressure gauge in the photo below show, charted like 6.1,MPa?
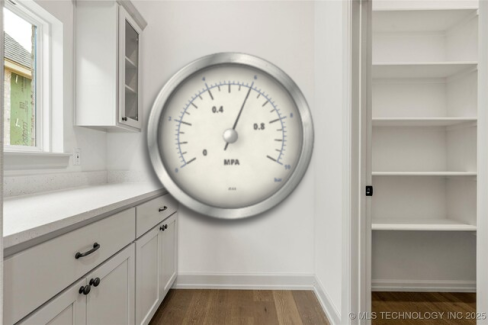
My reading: 0.6,MPa
